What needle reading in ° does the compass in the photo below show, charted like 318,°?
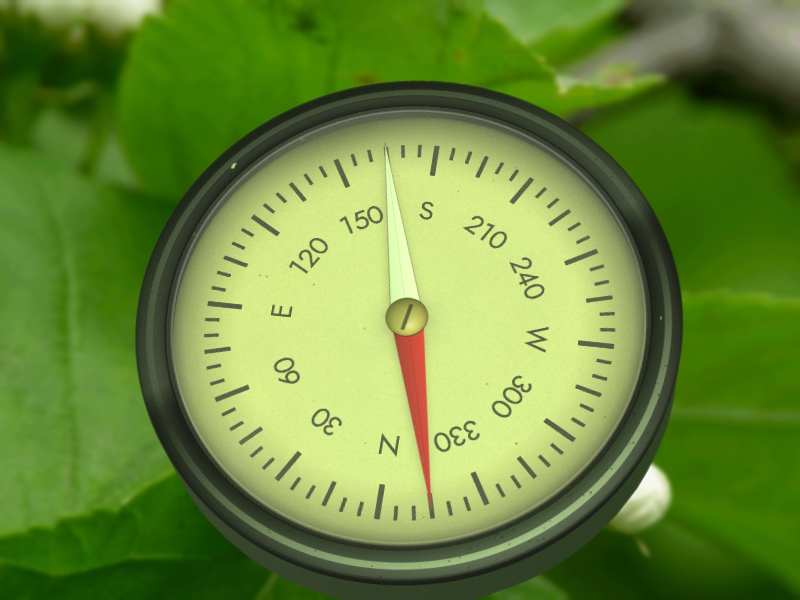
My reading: 345,°
